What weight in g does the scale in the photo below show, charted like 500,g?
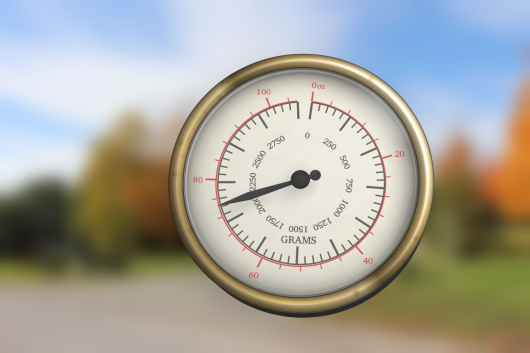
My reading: 2100,g
